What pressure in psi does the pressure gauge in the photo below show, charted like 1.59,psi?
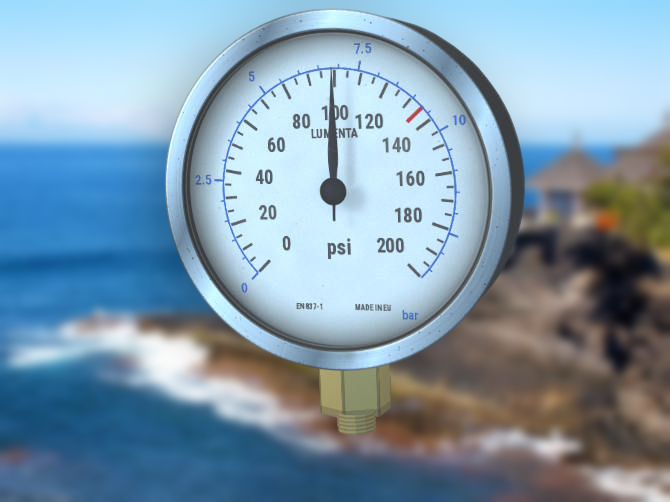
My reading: 100,psi
